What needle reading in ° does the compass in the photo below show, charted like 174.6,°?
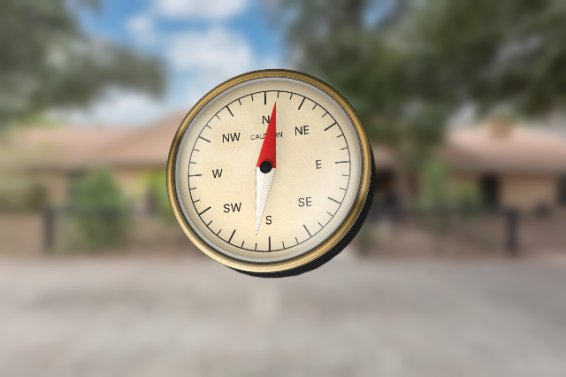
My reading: 10,°
